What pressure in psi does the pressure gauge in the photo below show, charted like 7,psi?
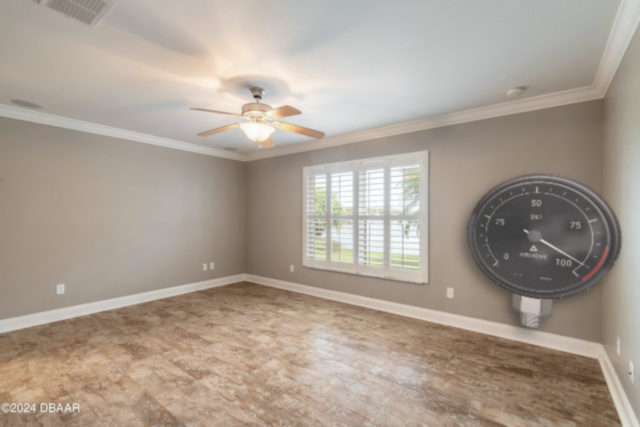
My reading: 95,psi
